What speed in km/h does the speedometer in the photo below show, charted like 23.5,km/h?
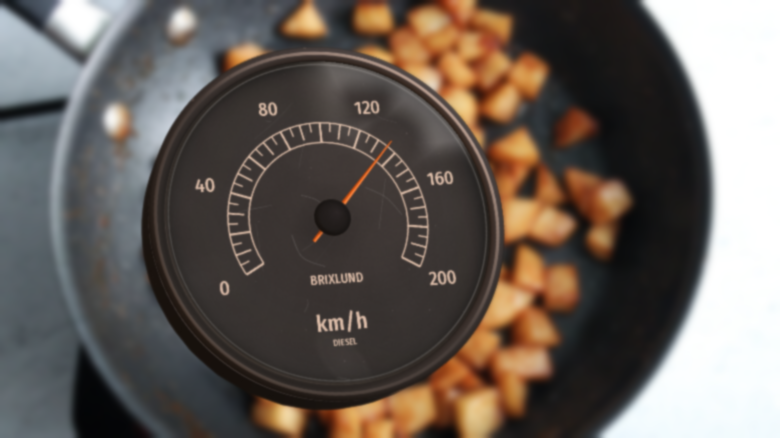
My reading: 135,km/h
